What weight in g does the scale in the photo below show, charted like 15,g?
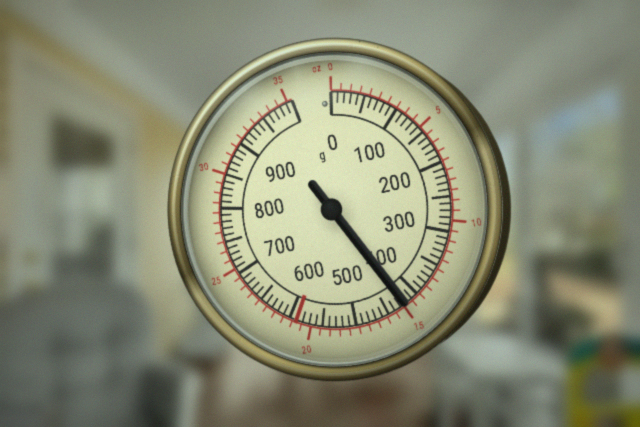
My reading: 420,g
